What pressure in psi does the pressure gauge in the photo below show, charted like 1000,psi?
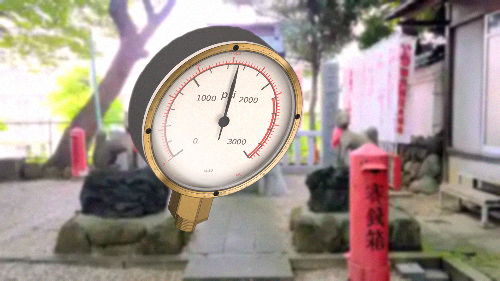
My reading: 1500,psi
